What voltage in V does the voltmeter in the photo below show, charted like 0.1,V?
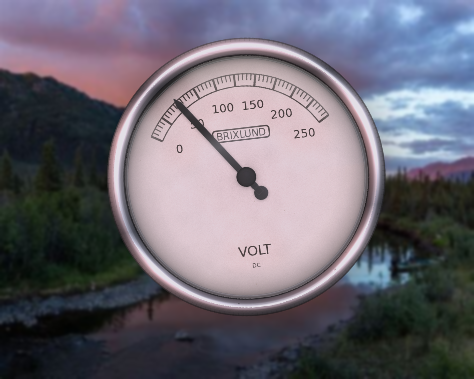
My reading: 50,V
